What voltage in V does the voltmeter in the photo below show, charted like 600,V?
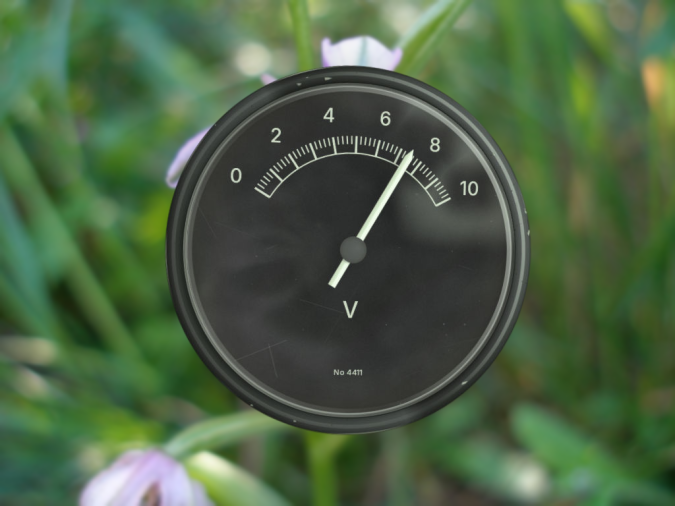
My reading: 7.4,V
